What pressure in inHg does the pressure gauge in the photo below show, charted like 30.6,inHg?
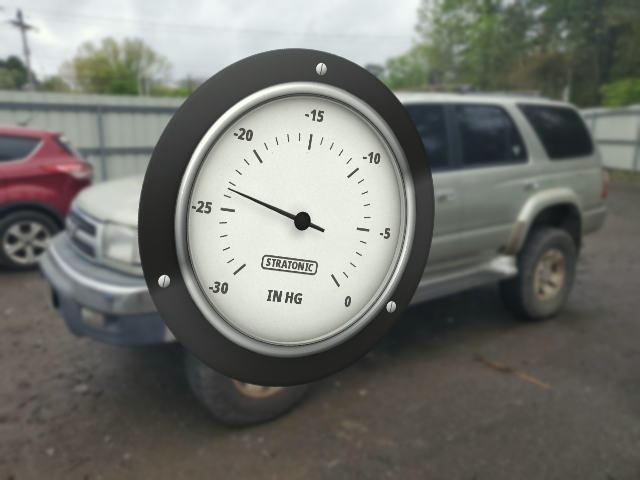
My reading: -23.5,inHg
